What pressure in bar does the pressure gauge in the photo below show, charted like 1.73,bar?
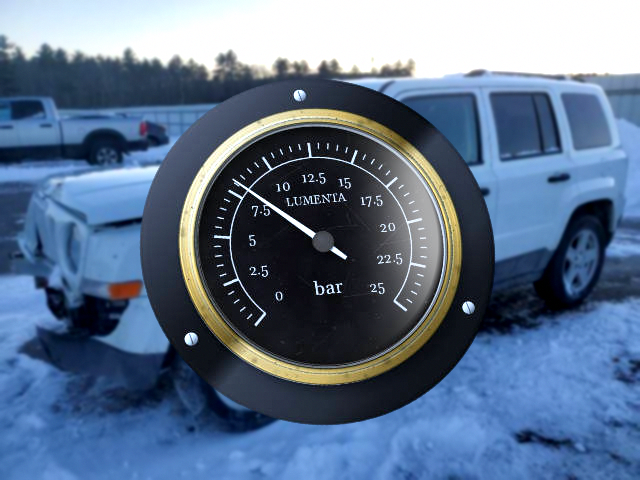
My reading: 8,bar
